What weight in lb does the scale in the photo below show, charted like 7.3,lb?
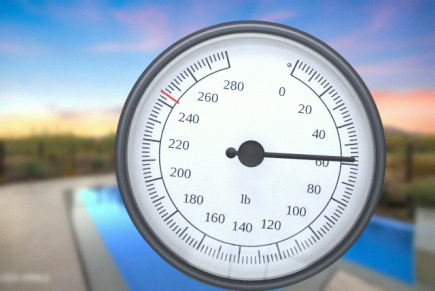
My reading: 58,lb
